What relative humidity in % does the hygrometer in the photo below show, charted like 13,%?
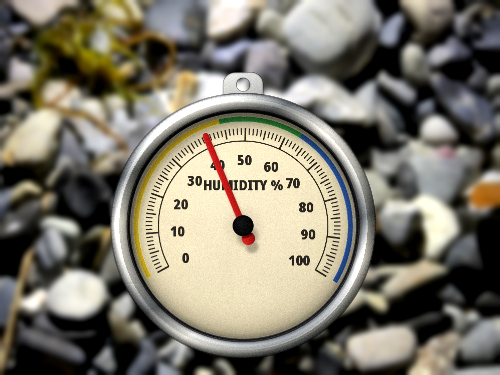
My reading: 40,%
